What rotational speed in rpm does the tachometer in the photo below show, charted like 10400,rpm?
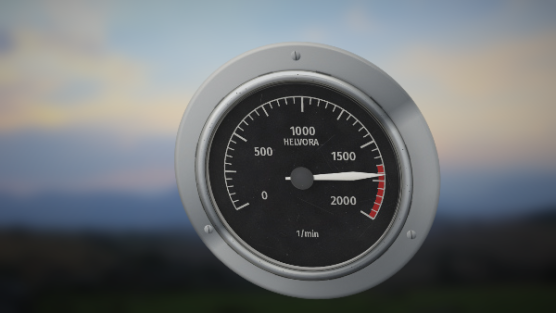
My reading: 1700,rpm
